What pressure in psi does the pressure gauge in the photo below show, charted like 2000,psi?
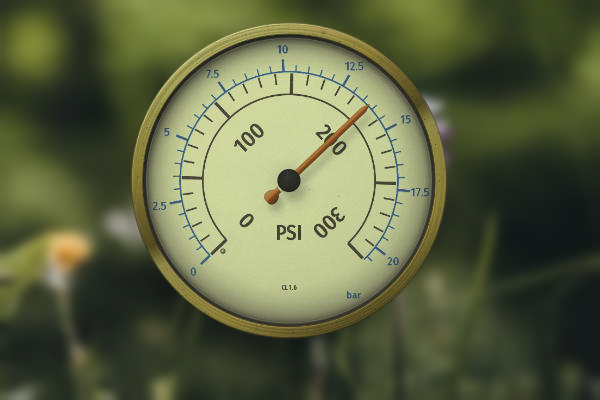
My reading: 200,psi
